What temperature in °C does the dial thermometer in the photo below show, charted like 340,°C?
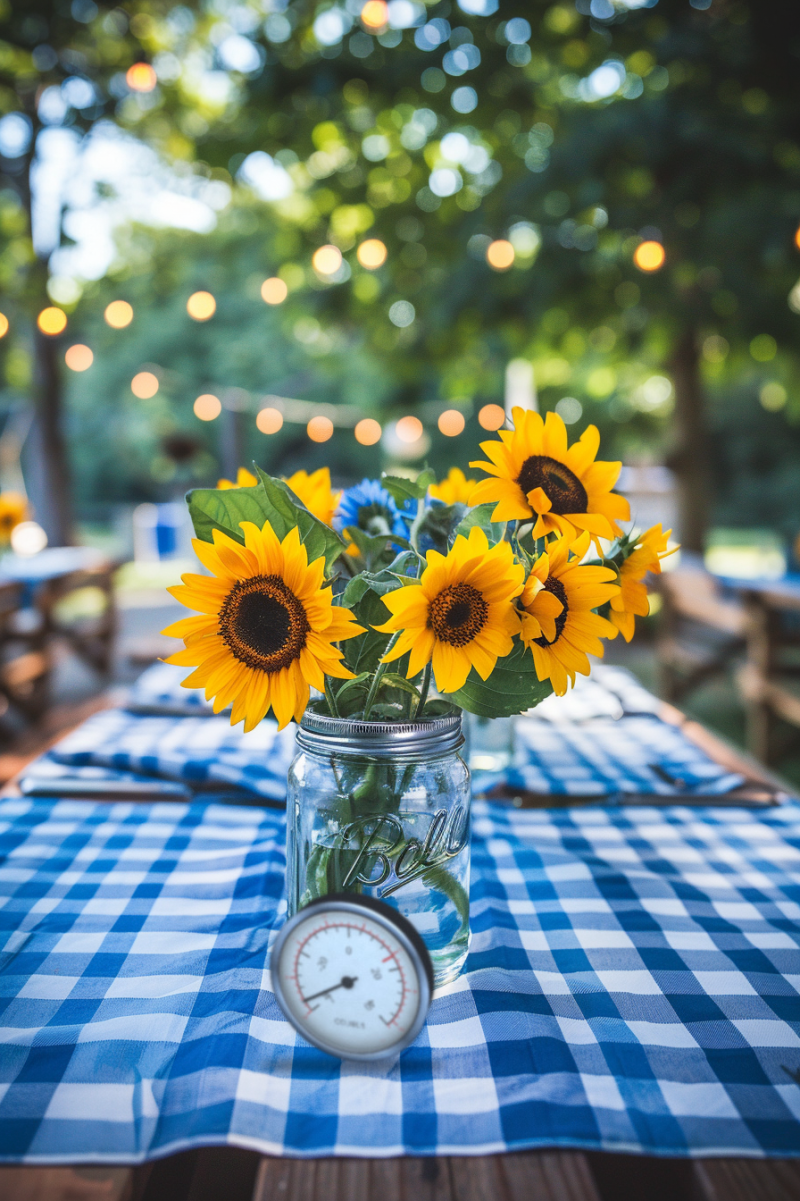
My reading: -36,°C
